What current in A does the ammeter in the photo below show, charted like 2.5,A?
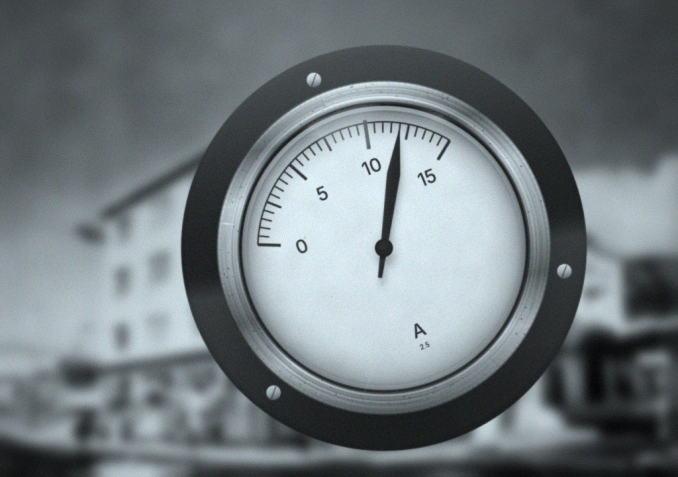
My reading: 12,A
